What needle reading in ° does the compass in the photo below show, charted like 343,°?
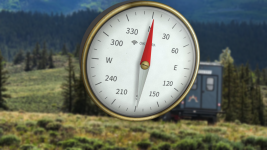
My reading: 0,°
